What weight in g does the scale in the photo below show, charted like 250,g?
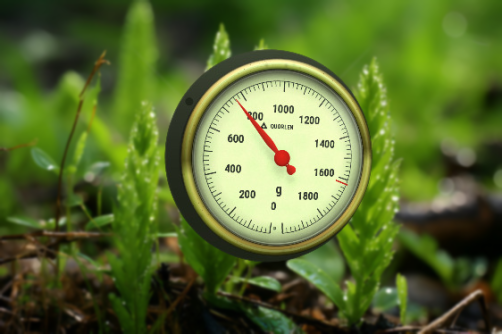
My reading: 760,g
